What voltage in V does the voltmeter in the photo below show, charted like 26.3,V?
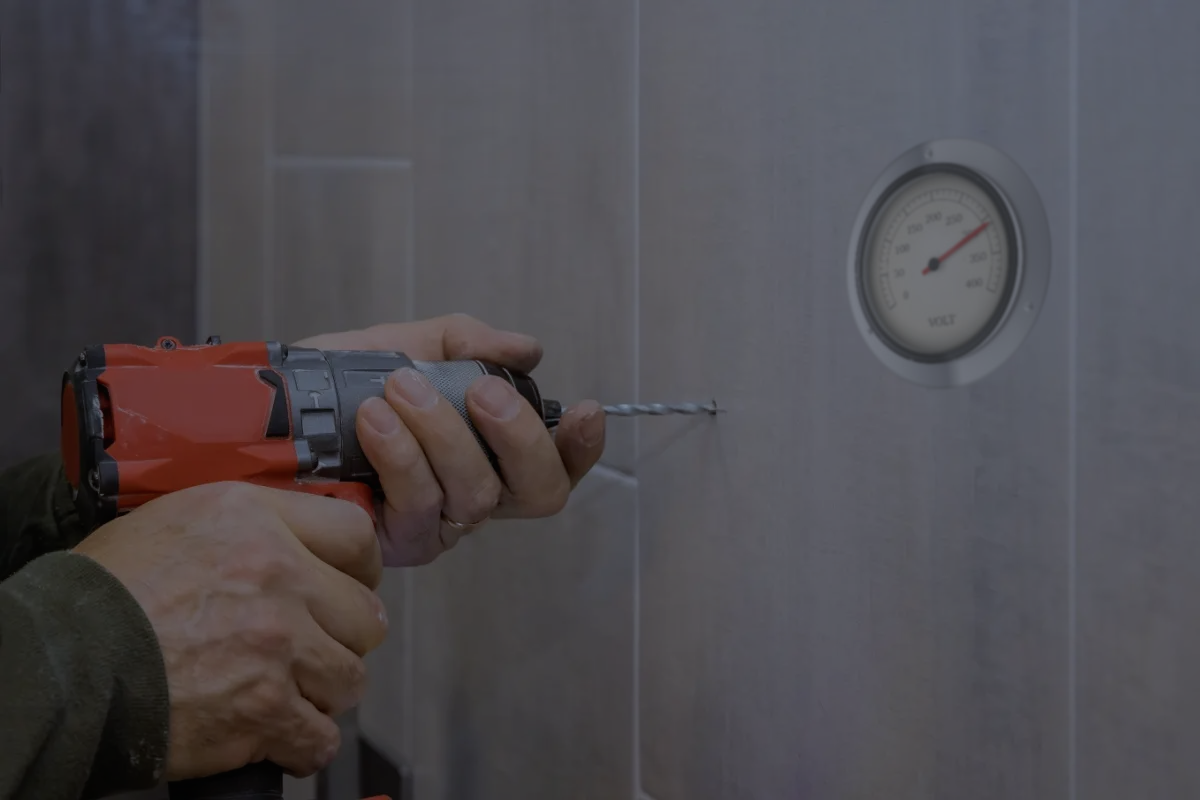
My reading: 310,V
